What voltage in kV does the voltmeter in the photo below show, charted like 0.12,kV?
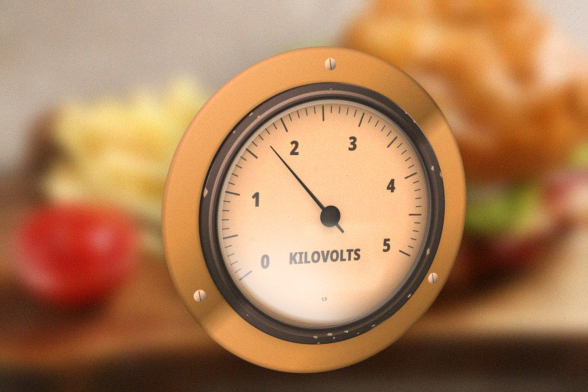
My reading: 1.7,kV
